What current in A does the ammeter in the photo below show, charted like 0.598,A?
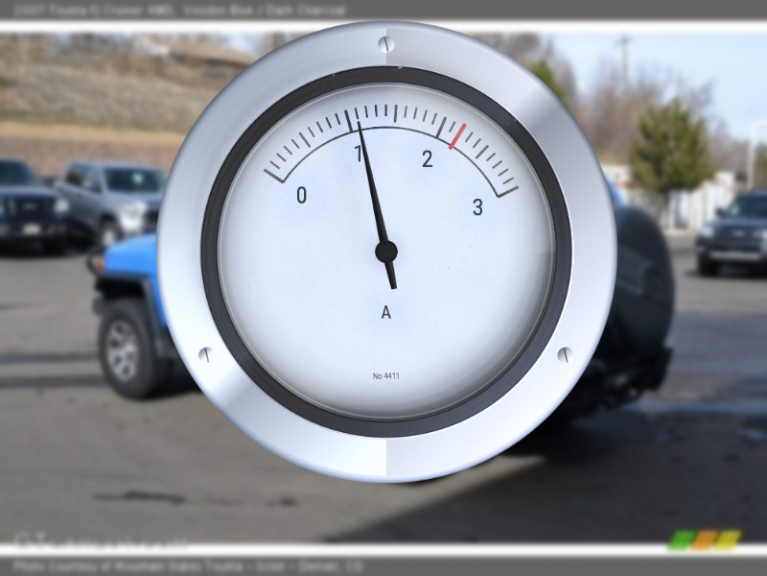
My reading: 1.1,A
